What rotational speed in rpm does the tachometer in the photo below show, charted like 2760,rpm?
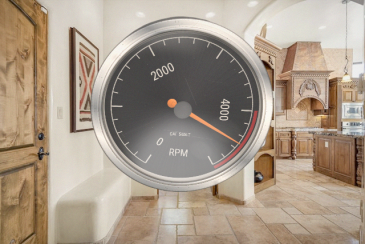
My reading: 4500,rpm
